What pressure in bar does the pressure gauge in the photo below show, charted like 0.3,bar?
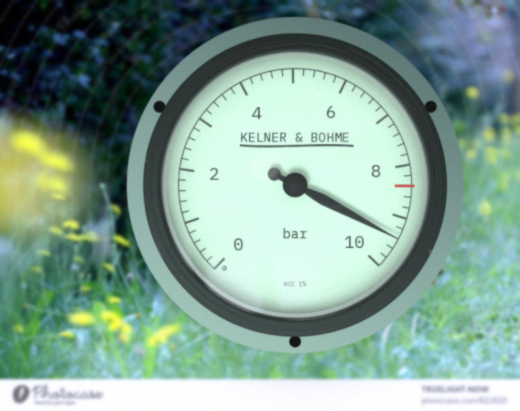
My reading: 9.4,bar
